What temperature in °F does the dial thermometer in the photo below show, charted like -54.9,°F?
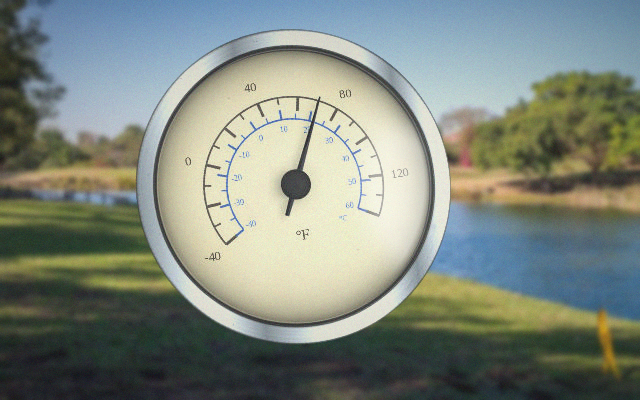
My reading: 70,°F
